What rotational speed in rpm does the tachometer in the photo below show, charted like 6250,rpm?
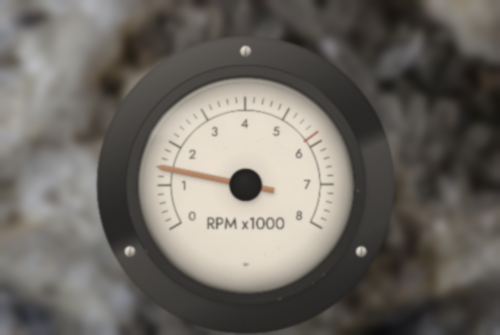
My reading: 1400,rpm
